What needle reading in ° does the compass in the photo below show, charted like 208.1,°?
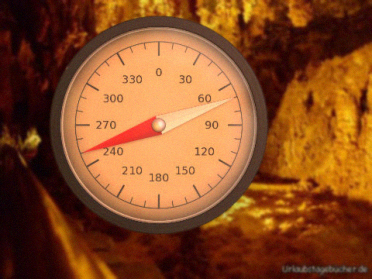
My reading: 250,°
